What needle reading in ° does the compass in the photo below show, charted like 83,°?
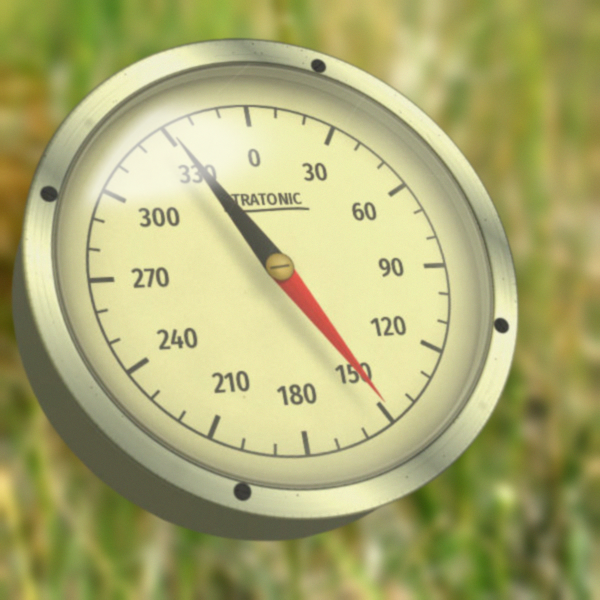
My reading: 150,°
